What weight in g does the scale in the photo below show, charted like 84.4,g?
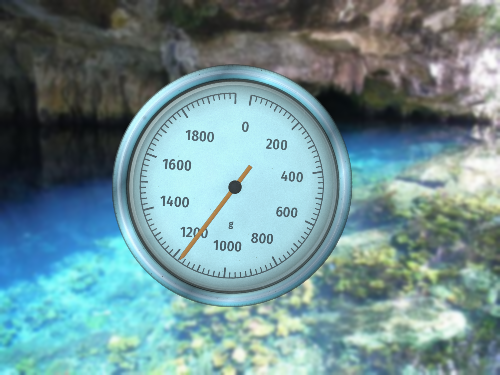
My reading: 1180,g
